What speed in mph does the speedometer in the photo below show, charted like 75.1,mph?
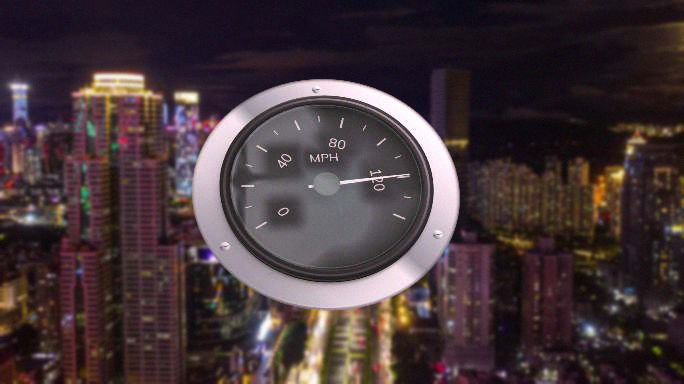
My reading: 120,mph
